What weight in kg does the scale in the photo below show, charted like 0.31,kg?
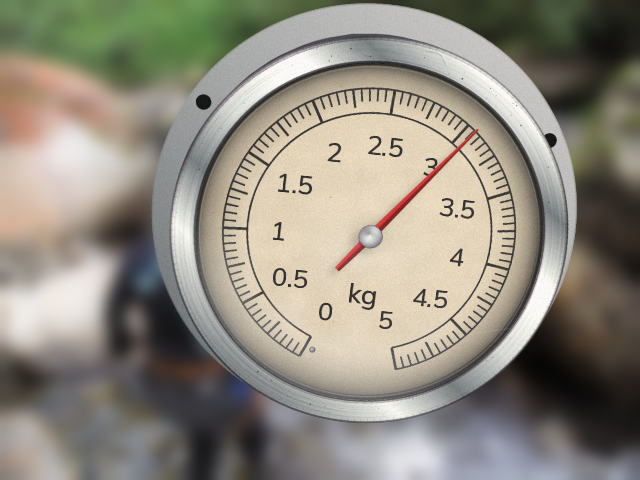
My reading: 3.05,kg
